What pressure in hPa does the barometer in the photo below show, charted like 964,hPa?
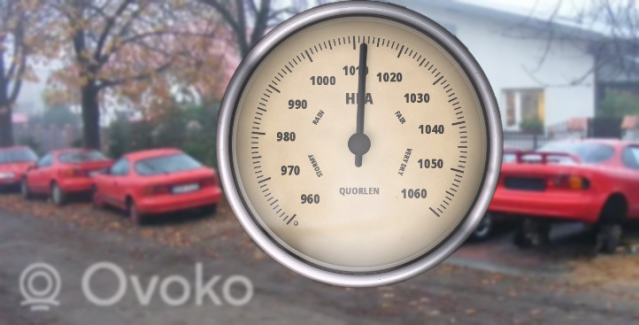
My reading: 1012,hPa
